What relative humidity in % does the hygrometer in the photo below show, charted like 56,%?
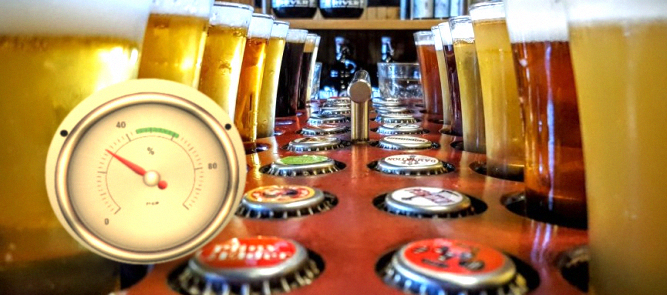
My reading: 30,%
